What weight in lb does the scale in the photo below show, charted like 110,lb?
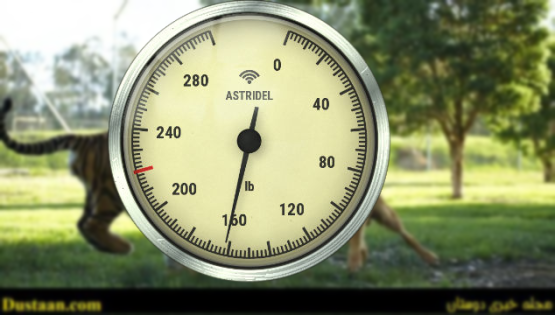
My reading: 162,lb
